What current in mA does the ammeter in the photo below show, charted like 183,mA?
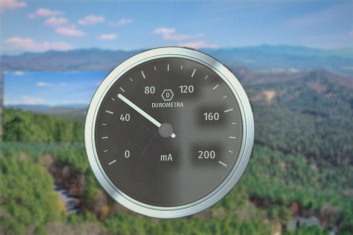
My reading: 55,mA
